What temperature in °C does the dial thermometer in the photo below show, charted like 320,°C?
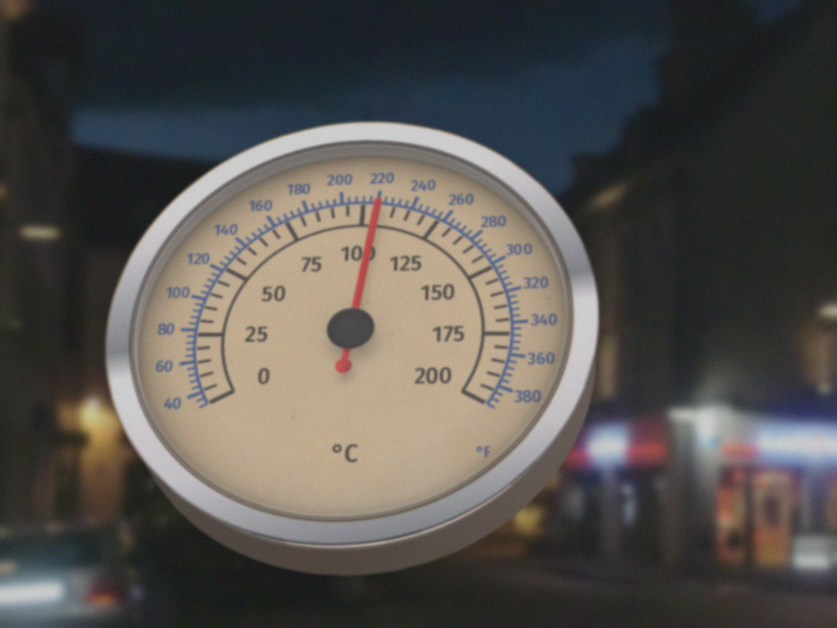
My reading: 105,°C
